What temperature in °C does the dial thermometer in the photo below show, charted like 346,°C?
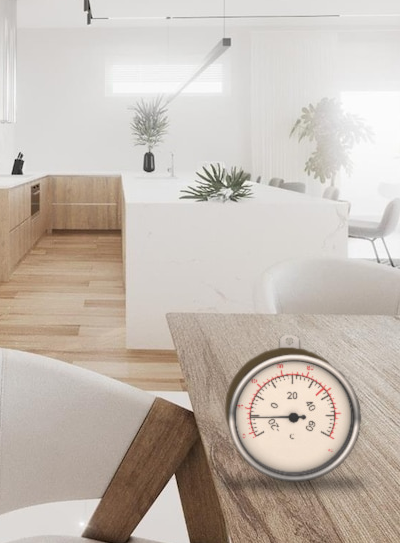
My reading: -10,°C
